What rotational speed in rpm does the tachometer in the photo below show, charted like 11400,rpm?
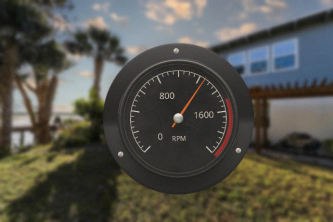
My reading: 1250,rpm
